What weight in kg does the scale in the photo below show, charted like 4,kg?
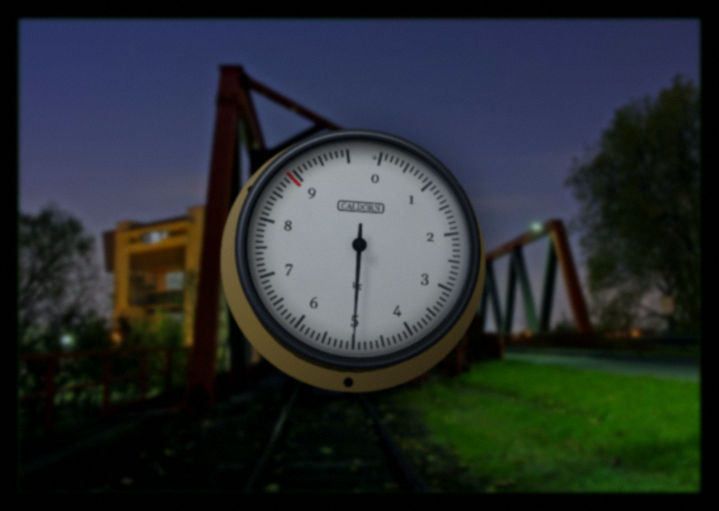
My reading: 5,kg
